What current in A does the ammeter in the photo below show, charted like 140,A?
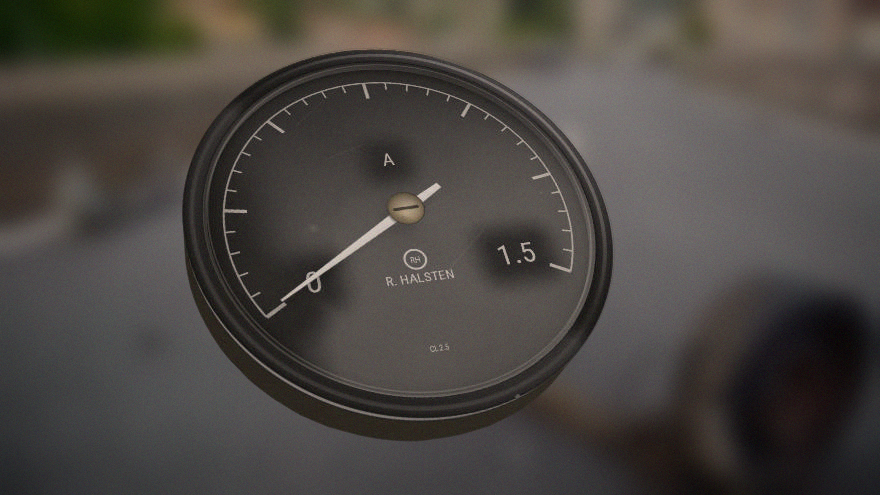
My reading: 0,A
